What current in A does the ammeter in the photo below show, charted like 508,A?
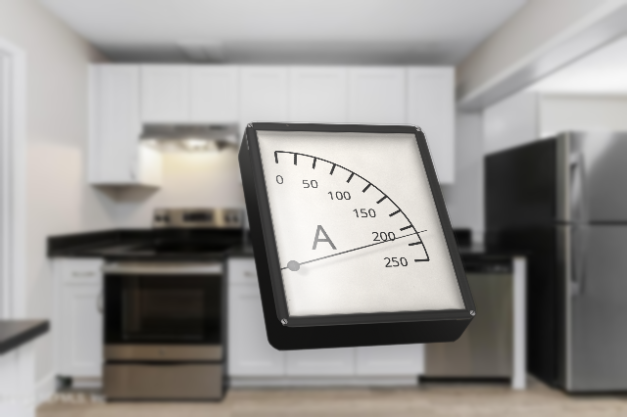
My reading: 212.5,A
